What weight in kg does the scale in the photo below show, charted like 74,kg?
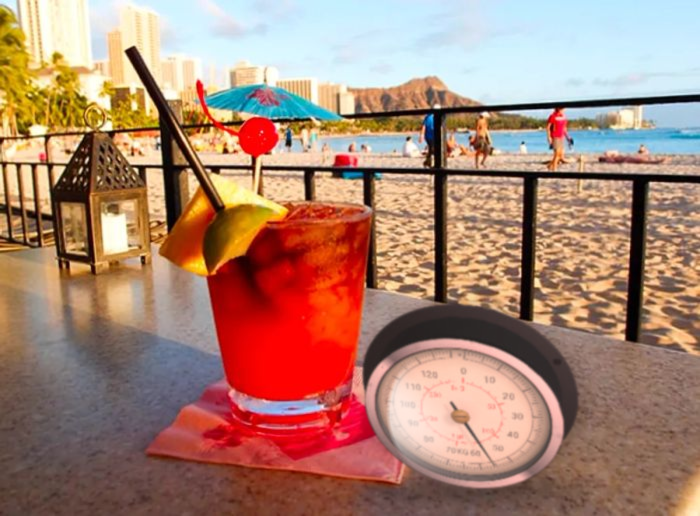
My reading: 55,kg
